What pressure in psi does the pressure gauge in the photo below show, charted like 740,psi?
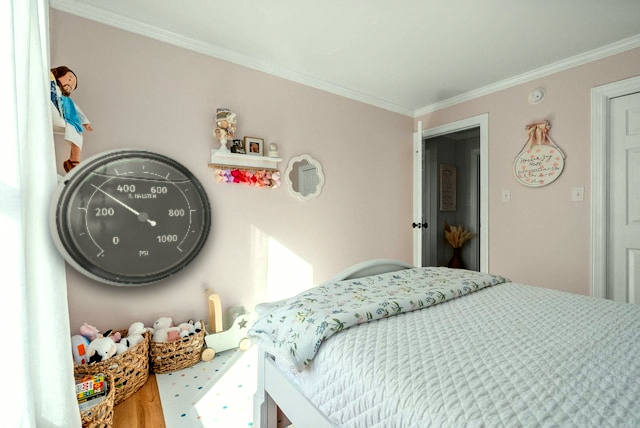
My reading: 300,psi
